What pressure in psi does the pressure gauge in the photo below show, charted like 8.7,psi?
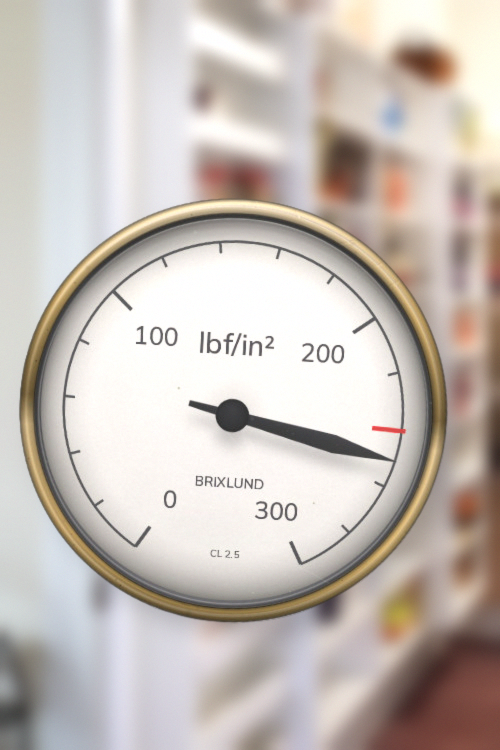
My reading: 250,psi
